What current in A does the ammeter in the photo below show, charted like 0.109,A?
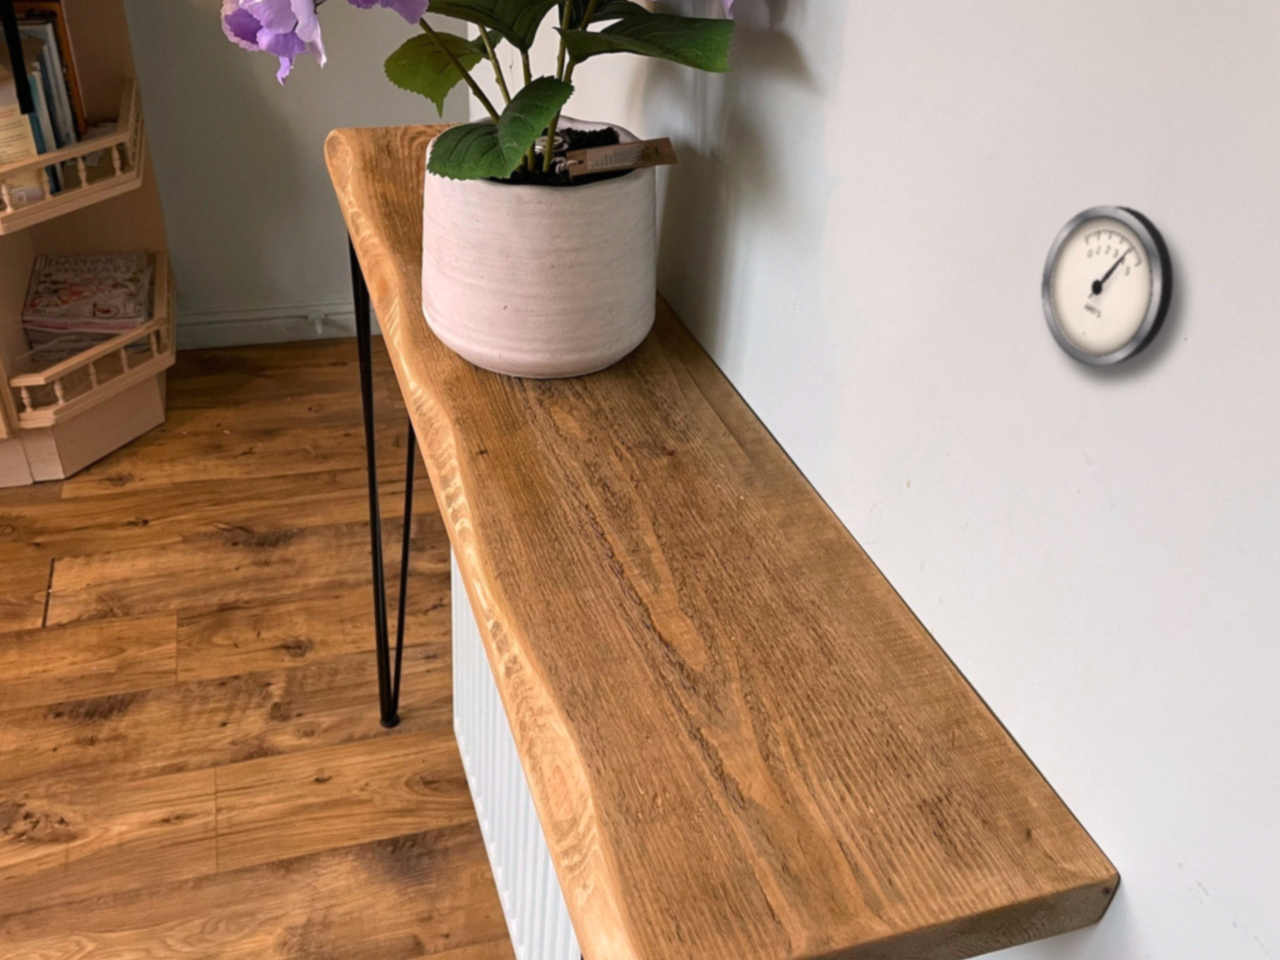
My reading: 4,A
